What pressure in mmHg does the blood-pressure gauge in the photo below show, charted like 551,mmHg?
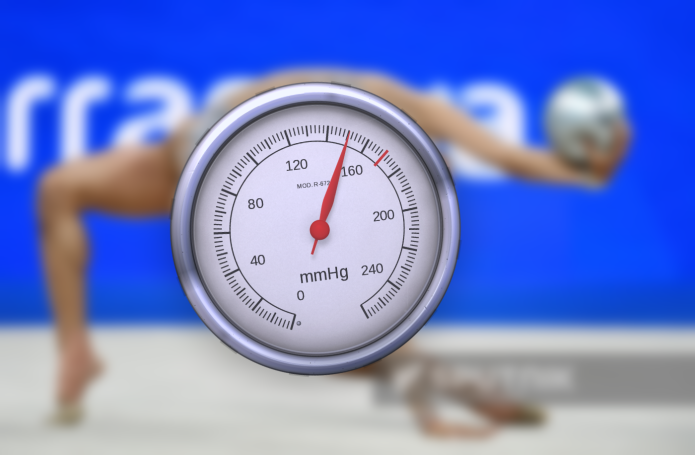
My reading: 150,mmHg
